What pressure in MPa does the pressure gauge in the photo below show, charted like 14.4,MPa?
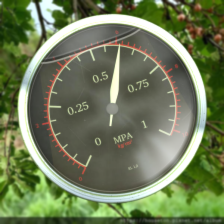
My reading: 0.6,MPa
